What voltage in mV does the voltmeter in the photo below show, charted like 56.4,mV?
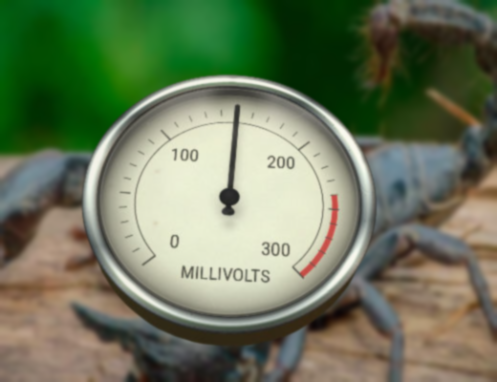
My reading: 150,mV
